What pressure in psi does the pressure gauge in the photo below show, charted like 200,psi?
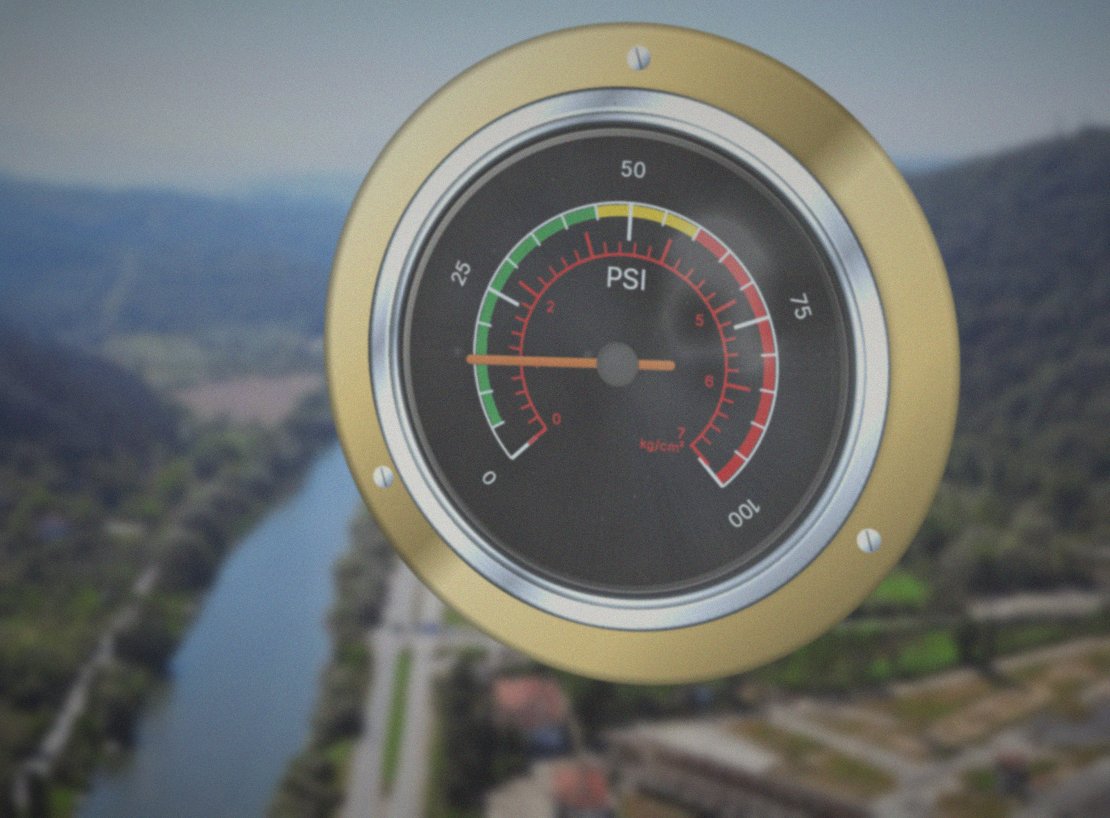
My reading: 15,psi
